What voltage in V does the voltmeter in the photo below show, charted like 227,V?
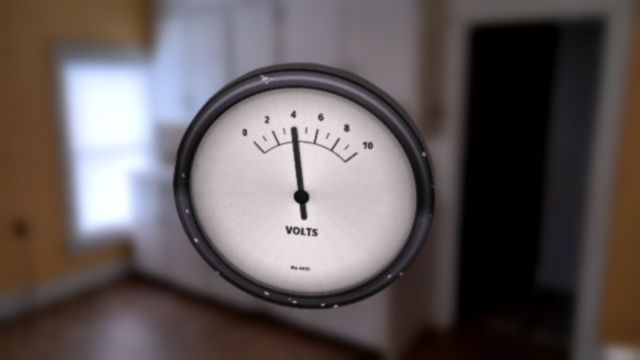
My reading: 4,V
